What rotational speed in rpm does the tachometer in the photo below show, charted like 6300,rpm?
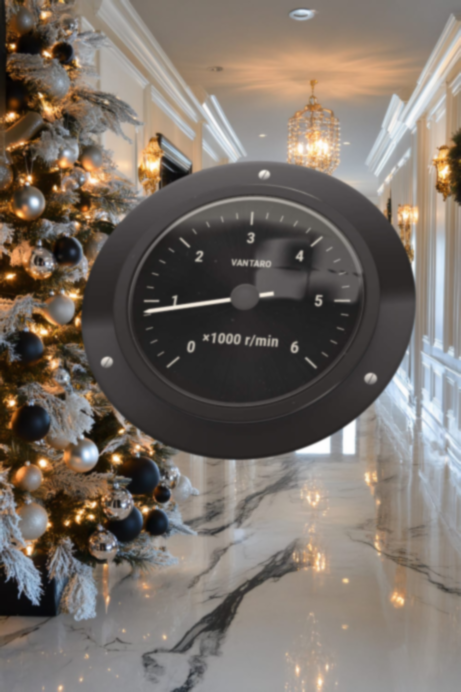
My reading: 800,rpm
